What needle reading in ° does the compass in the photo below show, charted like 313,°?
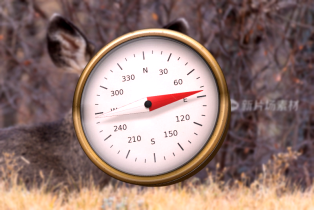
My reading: 85,°
